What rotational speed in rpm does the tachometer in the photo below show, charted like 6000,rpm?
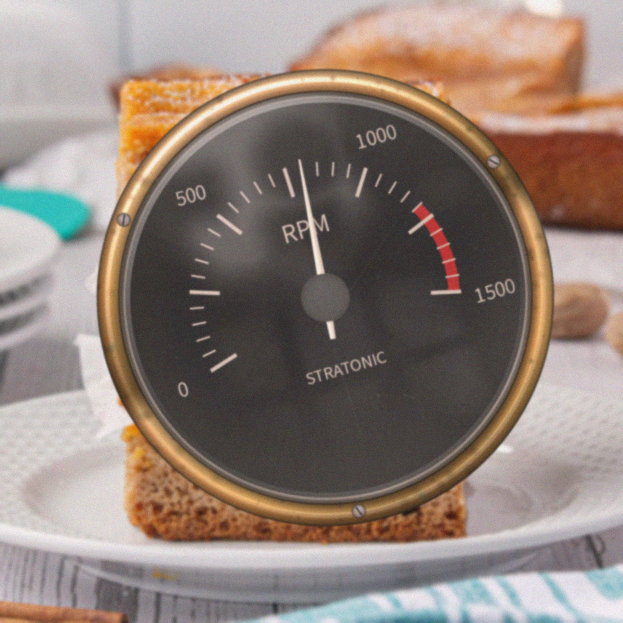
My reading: 800,rpm
